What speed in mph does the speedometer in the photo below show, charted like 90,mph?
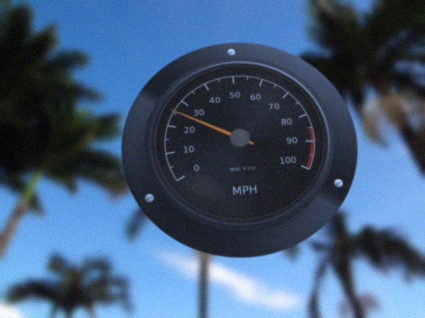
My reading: 25,mph
